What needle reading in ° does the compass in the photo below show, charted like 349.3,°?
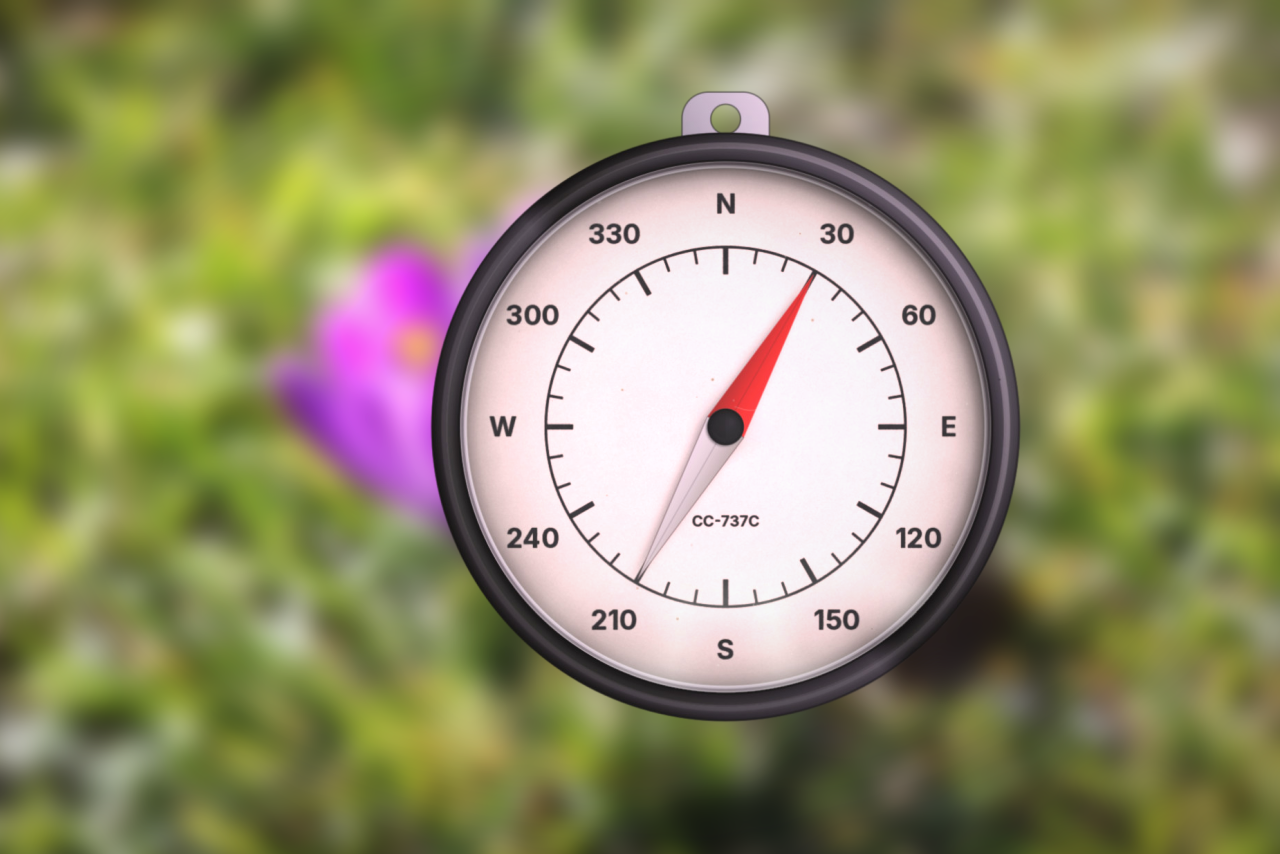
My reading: 30,°
